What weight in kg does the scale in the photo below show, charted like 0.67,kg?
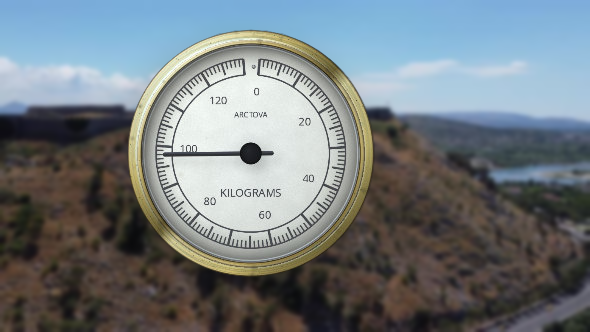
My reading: 98,kg
